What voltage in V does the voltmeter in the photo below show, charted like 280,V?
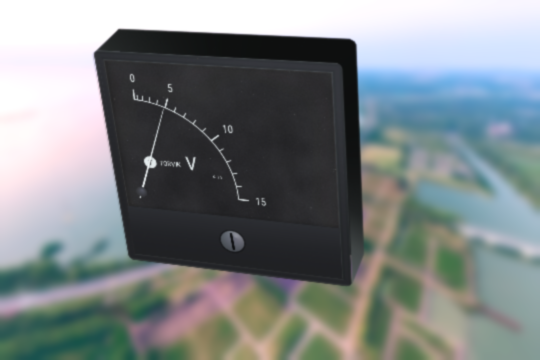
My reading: 5,V
